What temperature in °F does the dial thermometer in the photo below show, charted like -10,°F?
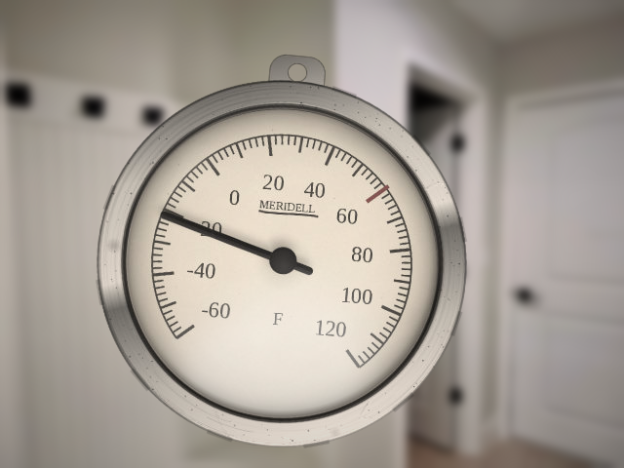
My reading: -22,°F
